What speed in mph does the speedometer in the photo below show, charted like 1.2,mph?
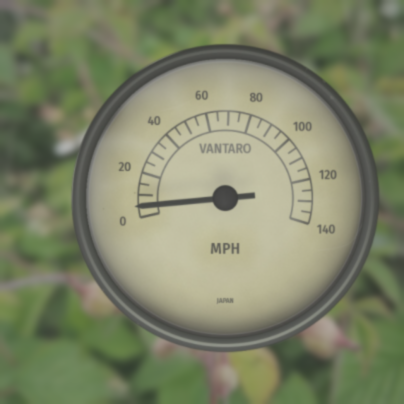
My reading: 5,mph
